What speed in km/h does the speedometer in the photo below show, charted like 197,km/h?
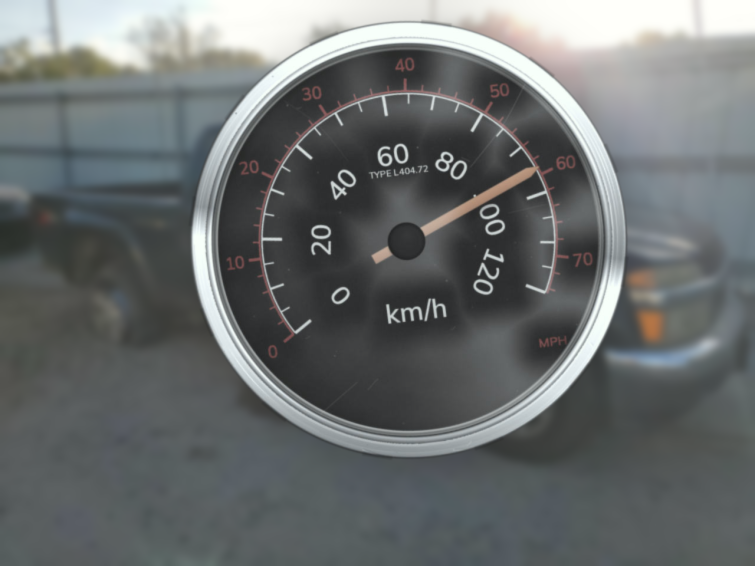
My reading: 95,km/h
